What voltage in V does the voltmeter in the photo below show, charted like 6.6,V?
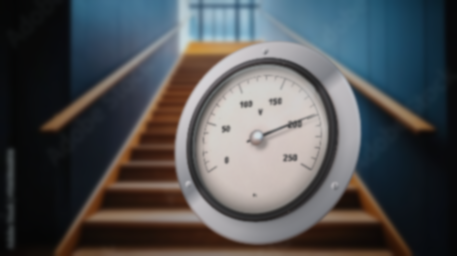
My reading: 200,V
